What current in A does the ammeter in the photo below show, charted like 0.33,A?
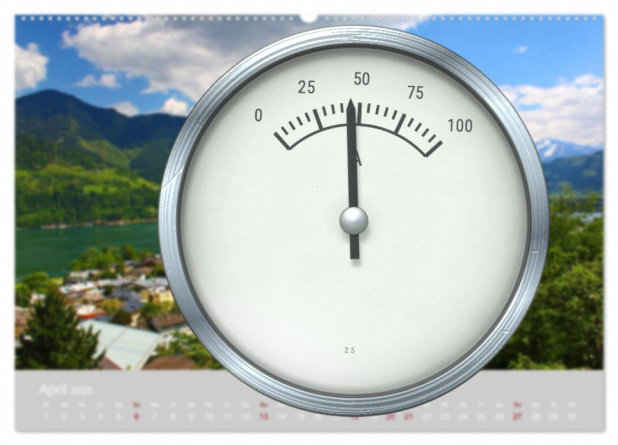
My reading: 45,A
